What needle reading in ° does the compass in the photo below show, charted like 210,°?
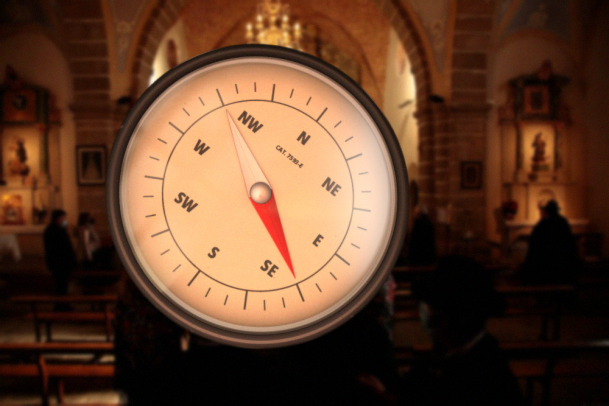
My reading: 120,°
